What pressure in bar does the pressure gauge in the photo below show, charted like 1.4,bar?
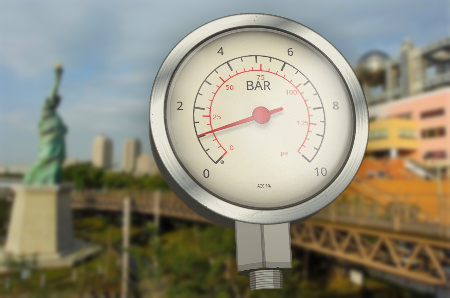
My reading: 1,bar
